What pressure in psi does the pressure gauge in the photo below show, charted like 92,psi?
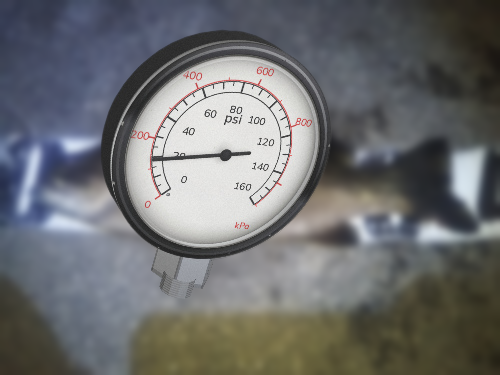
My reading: 20,psi
